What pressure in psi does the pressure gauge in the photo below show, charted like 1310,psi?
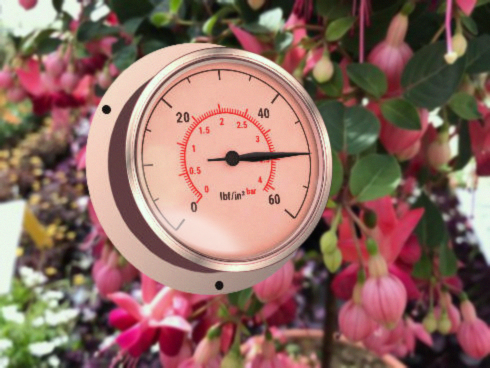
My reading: 50,psi
